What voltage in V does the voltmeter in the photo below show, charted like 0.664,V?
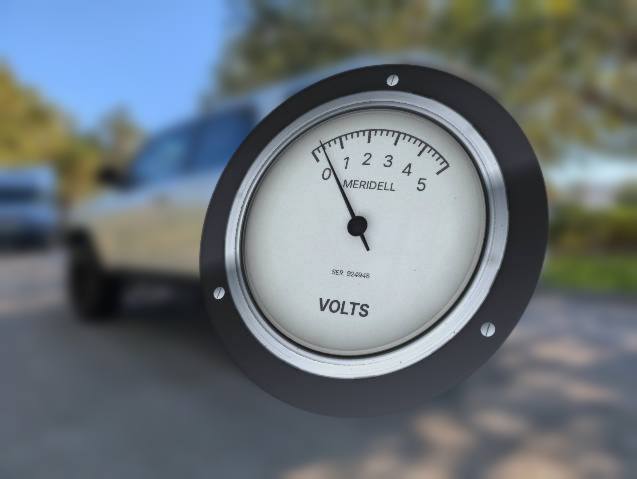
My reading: 0.4,V
